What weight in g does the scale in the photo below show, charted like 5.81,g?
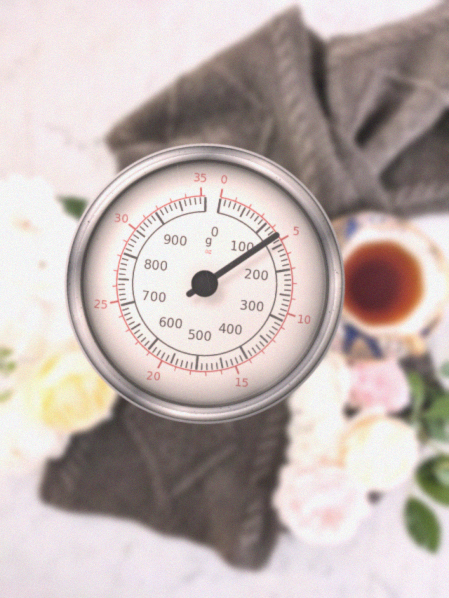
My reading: 130,g
